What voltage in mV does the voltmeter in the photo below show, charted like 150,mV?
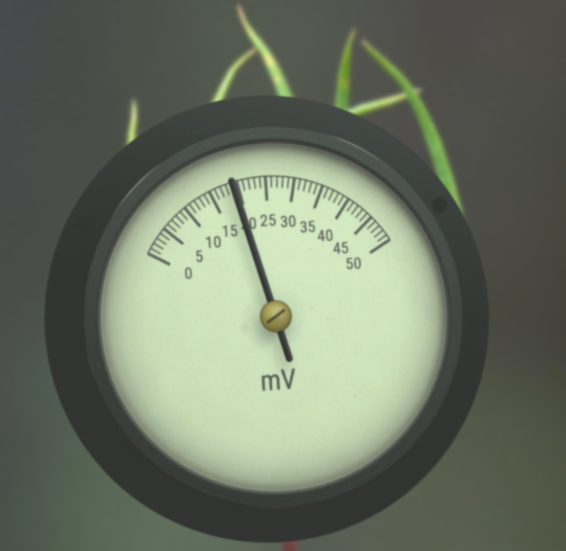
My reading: 19,mV
